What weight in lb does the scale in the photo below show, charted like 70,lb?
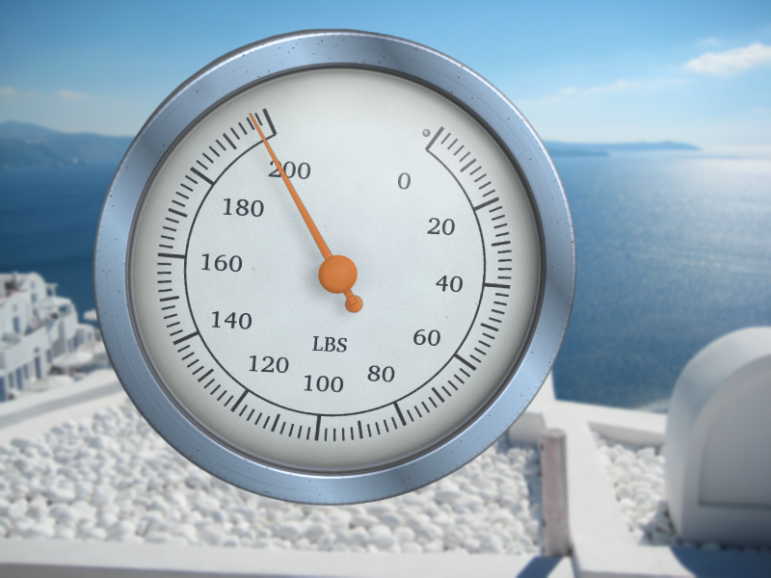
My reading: 197,lb
